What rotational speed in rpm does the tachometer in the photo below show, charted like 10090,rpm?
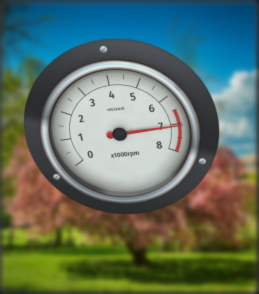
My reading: 7000,rpm
